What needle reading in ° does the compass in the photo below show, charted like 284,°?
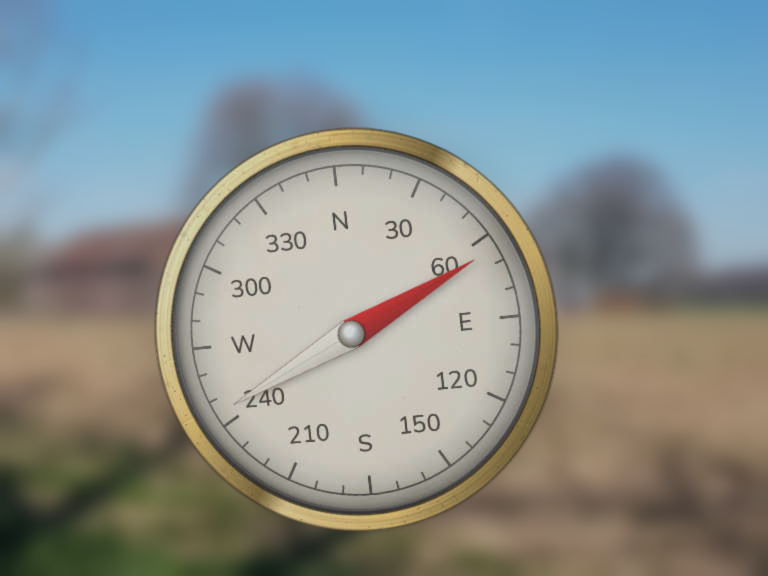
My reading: 65,°
